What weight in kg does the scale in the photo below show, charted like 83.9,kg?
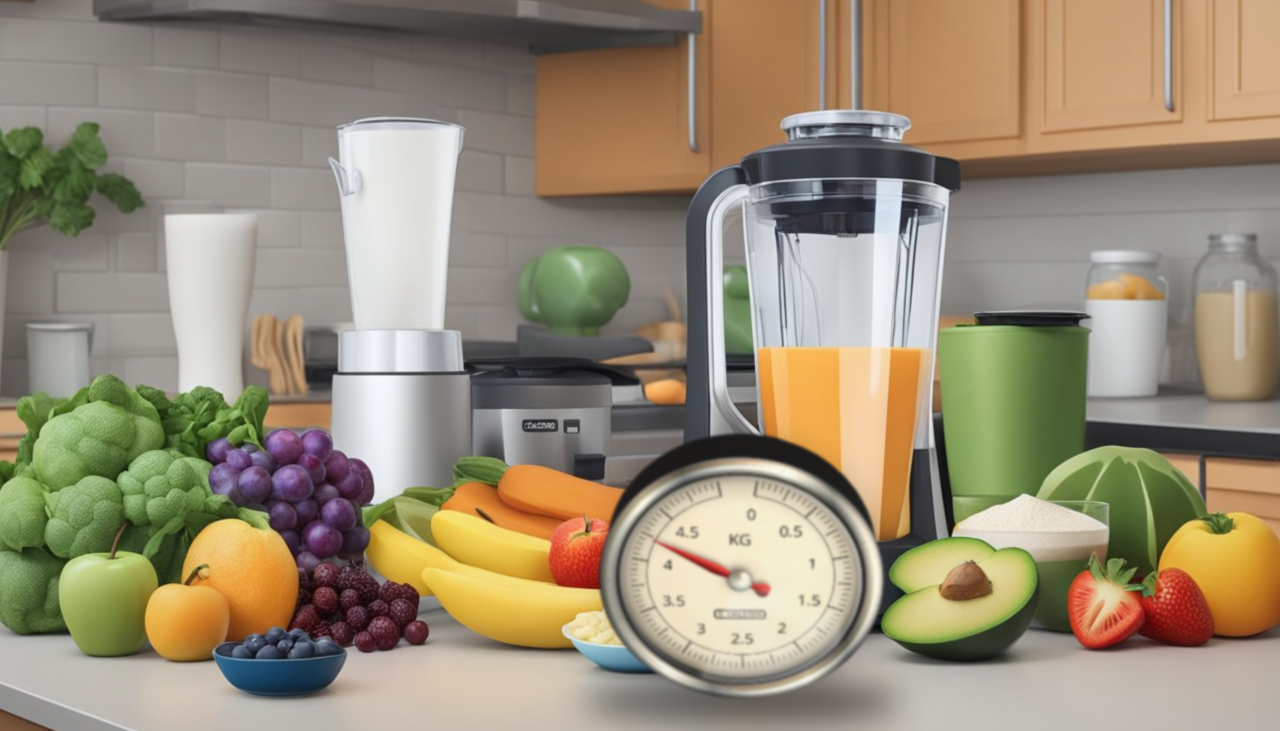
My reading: 4.25,kg
